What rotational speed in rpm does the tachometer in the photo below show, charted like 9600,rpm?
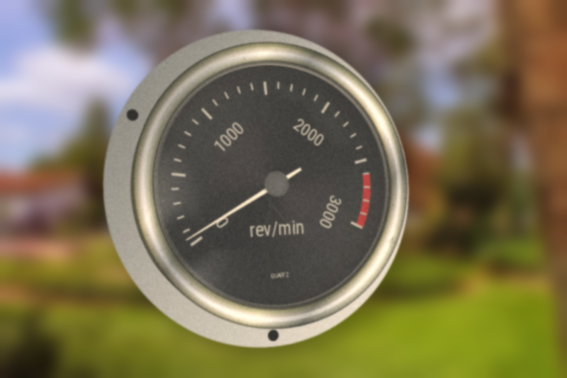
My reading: 50,rpm
